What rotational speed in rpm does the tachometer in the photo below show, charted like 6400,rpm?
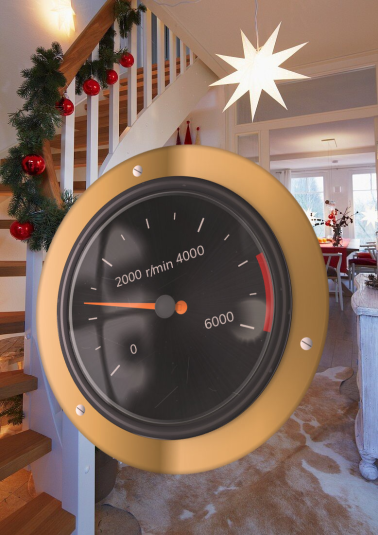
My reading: 1250,rpm
